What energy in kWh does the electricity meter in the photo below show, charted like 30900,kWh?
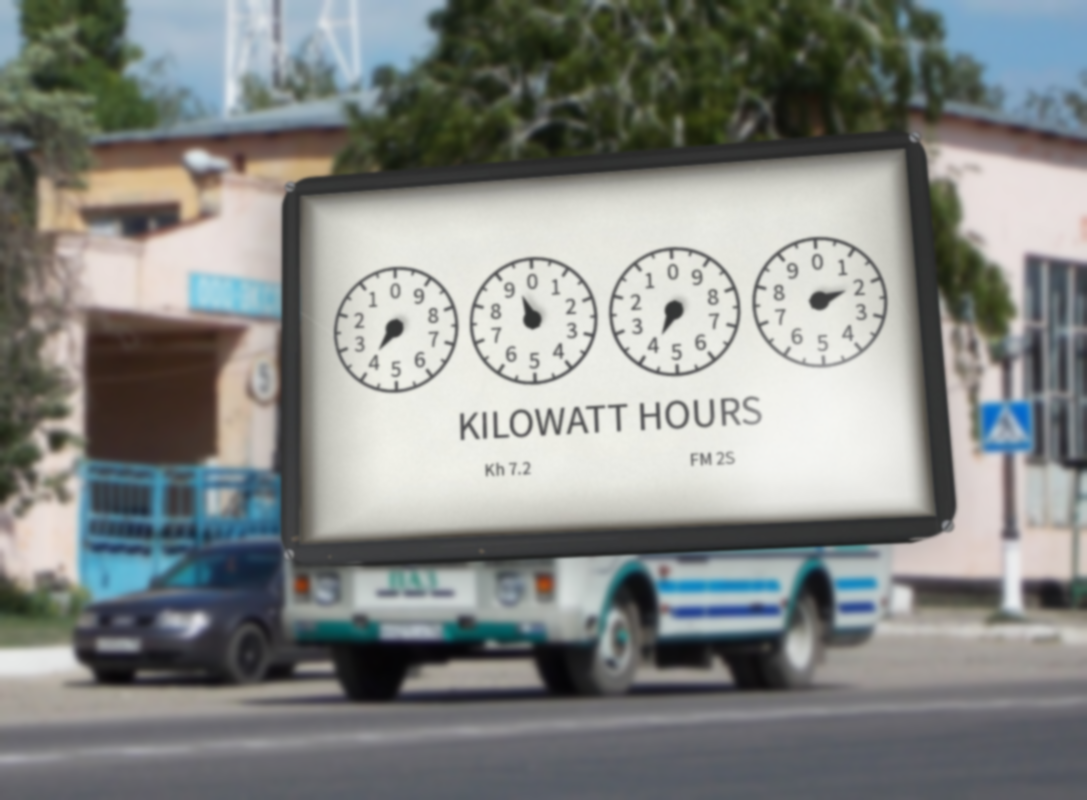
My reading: 3942,kWh
